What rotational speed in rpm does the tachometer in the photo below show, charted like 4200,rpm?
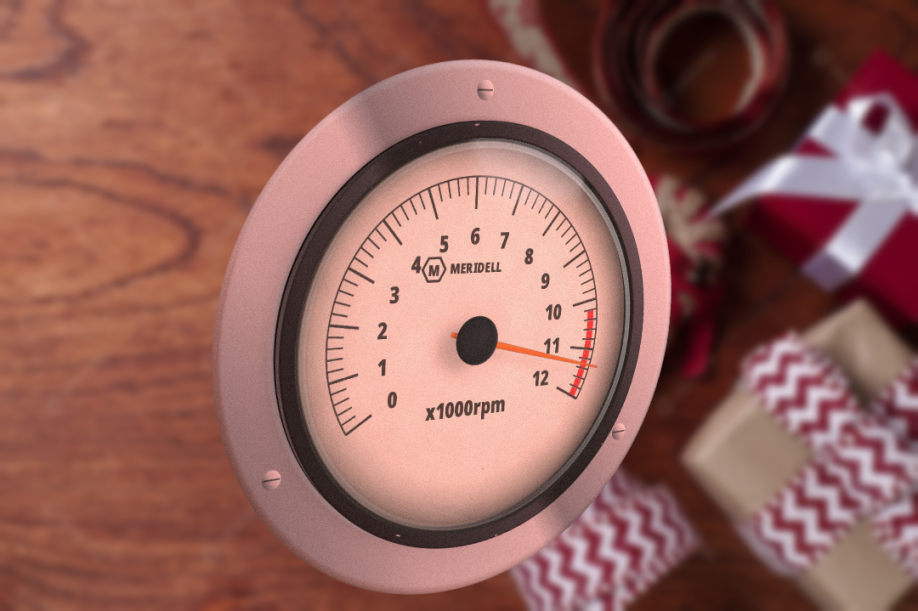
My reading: 11300,rpm
